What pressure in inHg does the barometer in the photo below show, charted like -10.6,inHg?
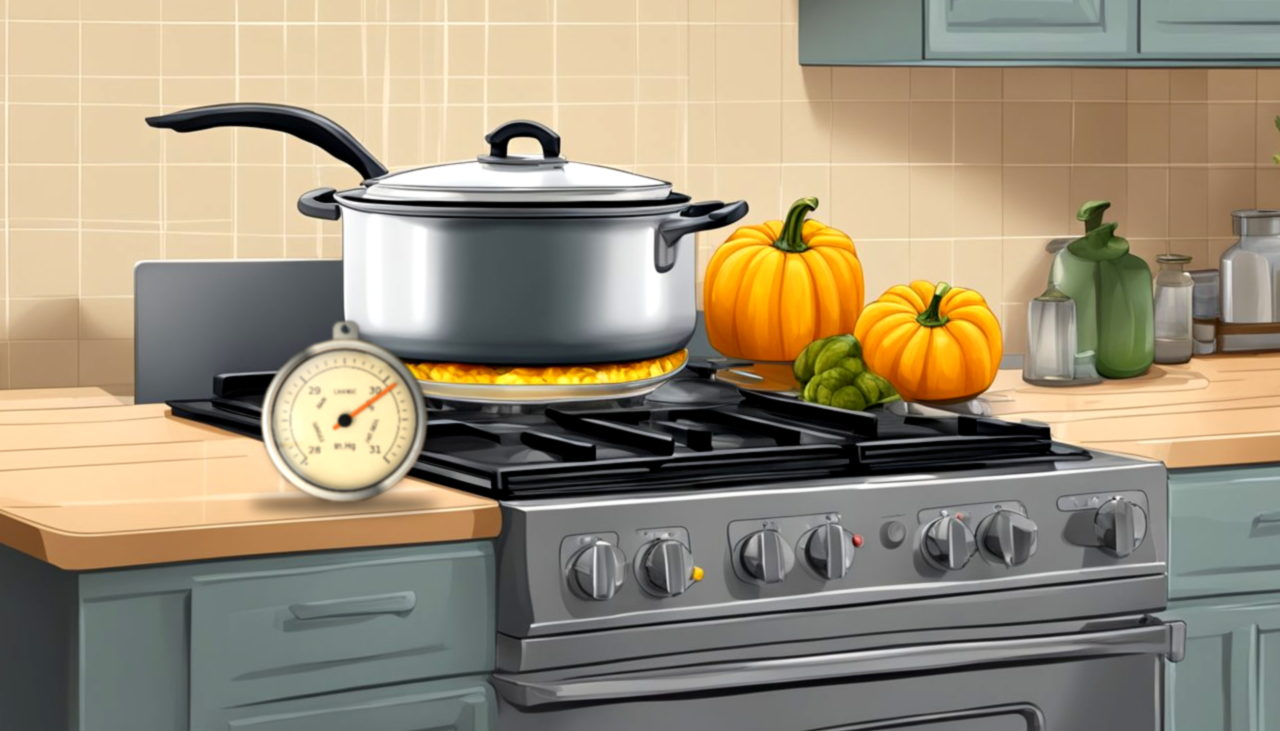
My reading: 30.1,inHg
